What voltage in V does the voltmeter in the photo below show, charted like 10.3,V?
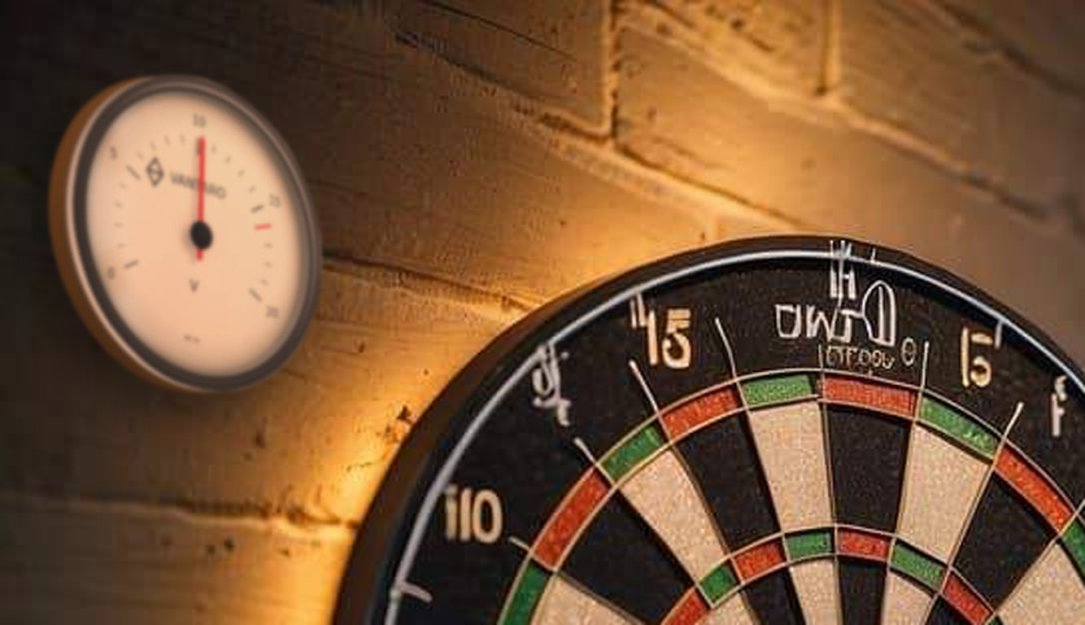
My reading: 10,V
